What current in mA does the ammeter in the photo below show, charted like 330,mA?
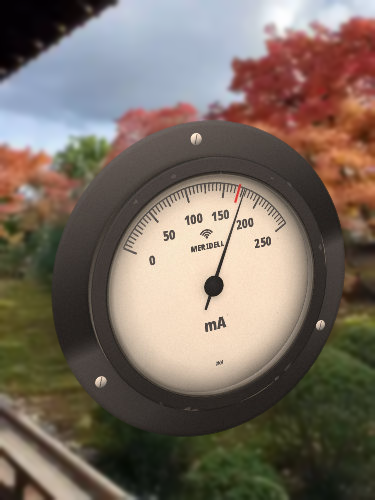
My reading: 175,mA
